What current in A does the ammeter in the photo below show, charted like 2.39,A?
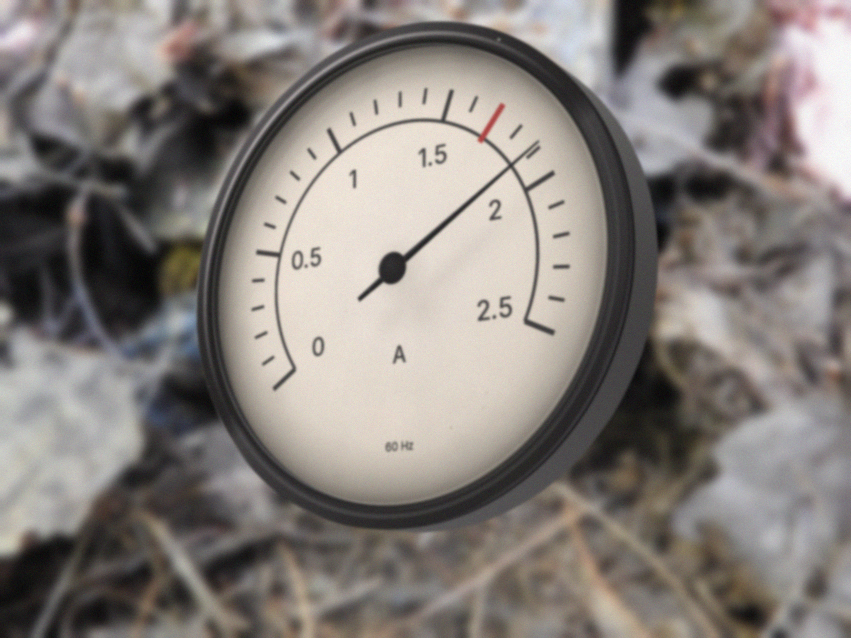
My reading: 1.9,A
